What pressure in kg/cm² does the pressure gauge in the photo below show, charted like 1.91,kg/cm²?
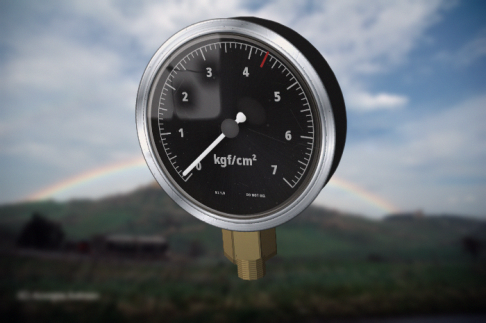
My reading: 0.1,kg/cm²
